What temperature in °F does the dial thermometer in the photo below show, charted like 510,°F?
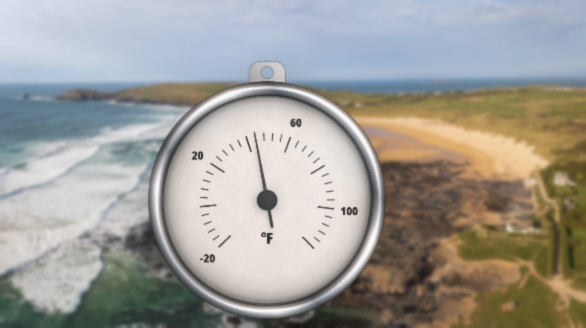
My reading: 44,°F
